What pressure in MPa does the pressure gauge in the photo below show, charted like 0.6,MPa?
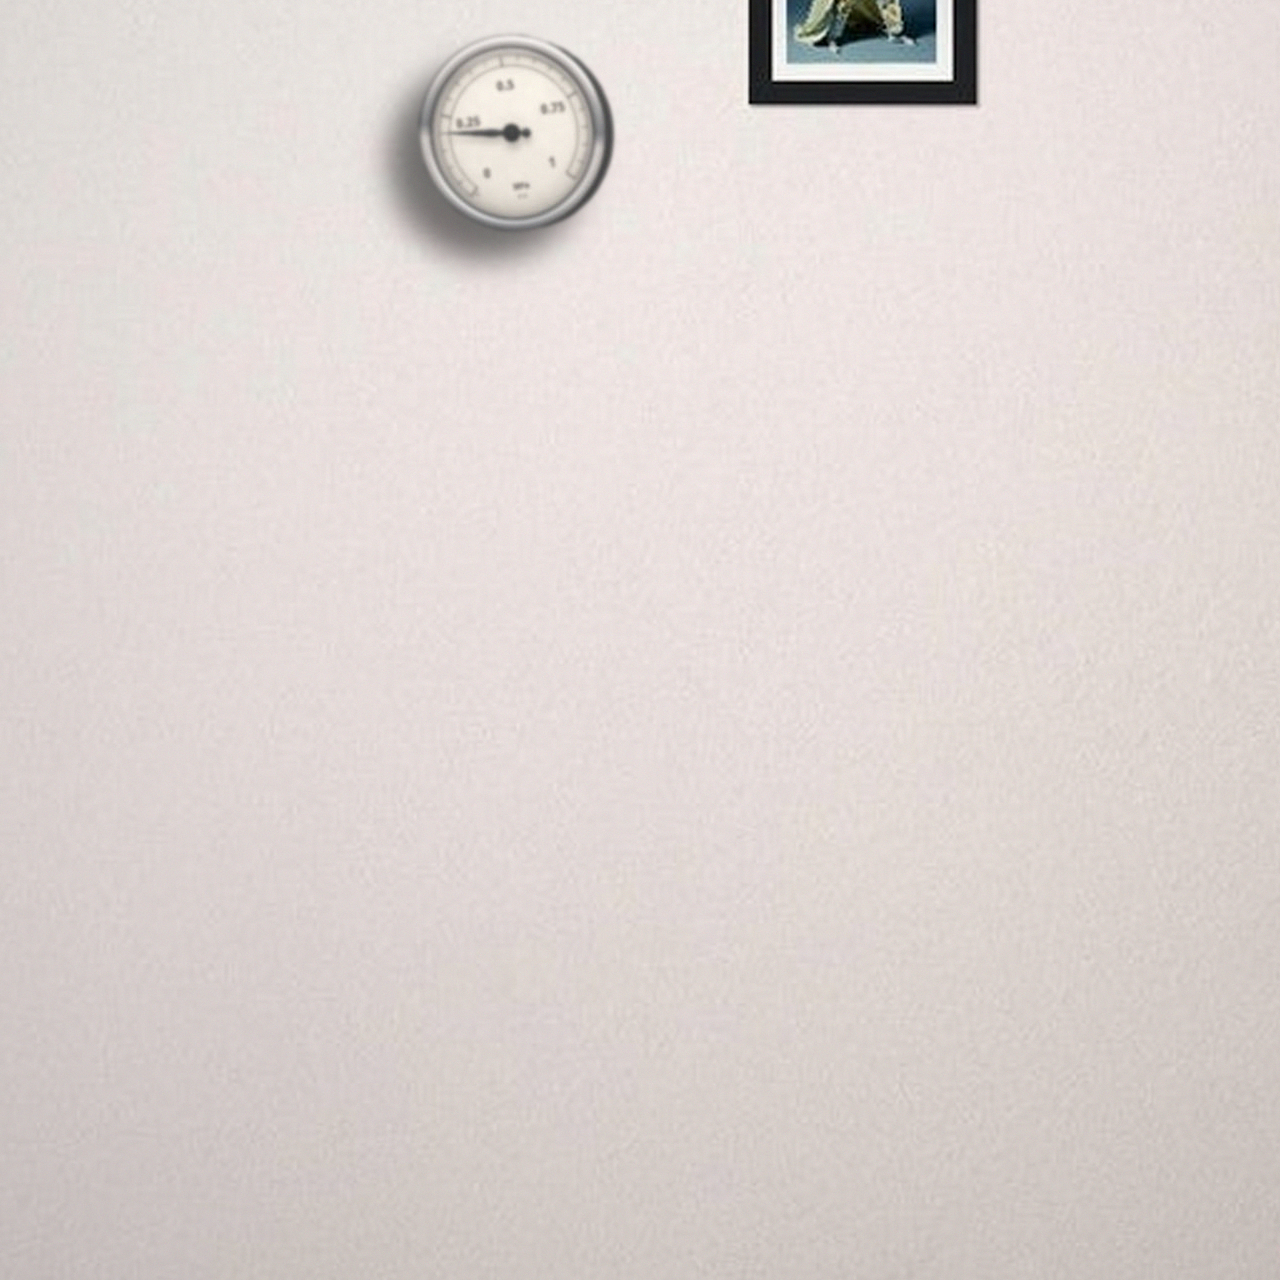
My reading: 0.2,MPa
